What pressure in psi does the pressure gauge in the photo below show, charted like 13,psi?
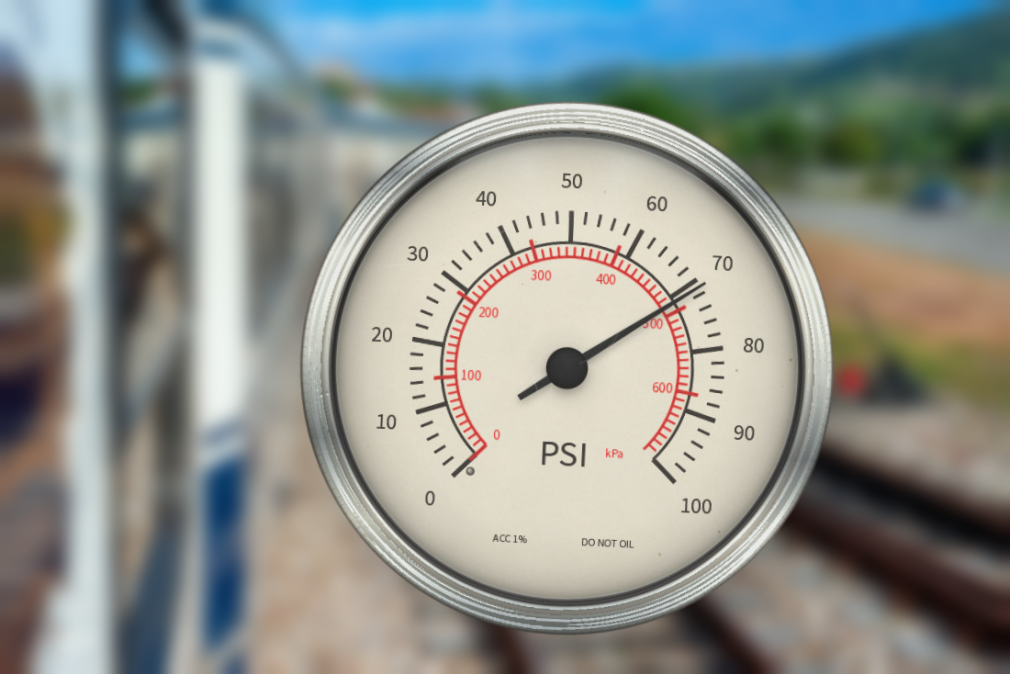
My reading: 71,psi
